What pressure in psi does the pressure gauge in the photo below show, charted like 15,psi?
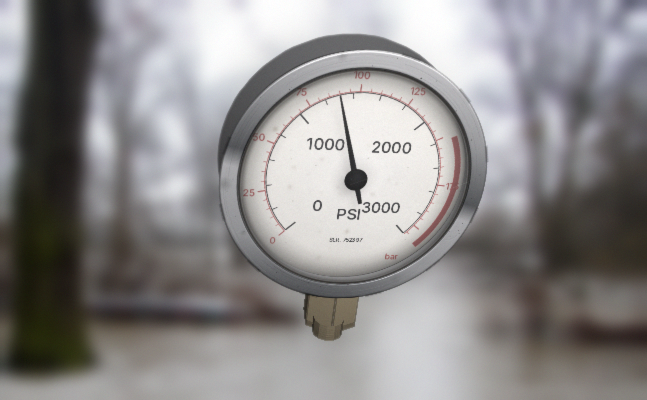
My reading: 1300,psi
